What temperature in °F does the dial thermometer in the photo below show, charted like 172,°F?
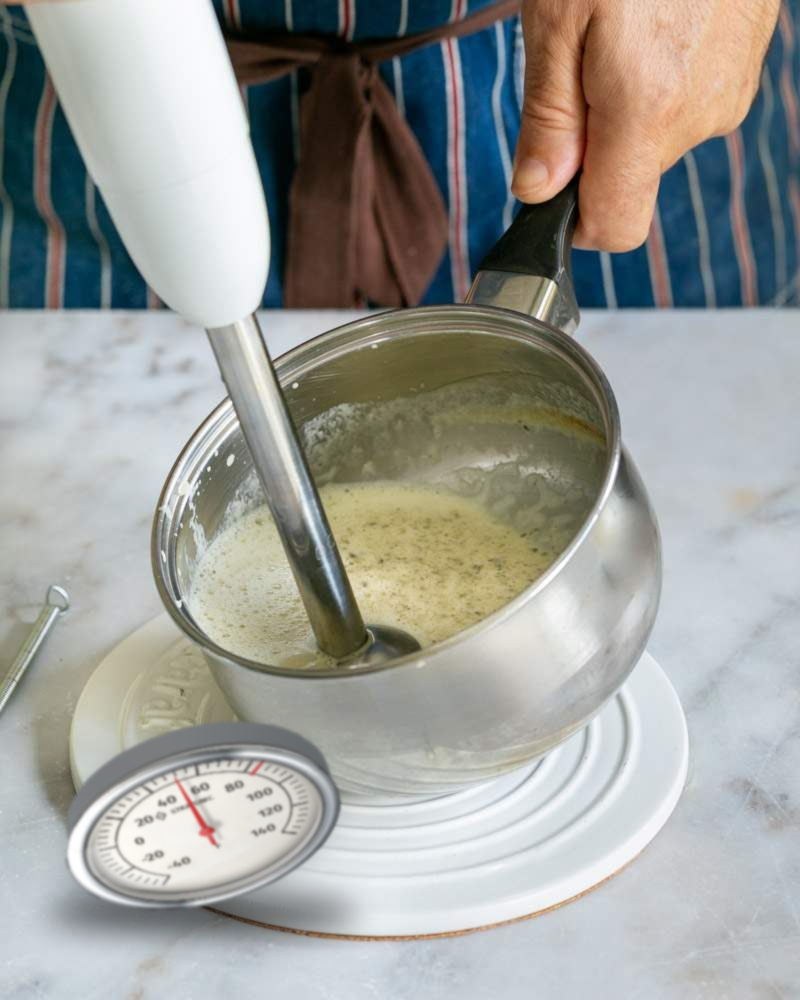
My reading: 52,°F
